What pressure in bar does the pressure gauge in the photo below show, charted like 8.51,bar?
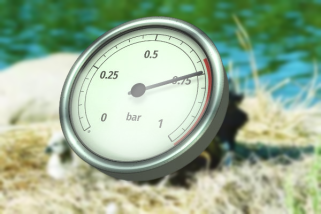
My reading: 0.75,bar
